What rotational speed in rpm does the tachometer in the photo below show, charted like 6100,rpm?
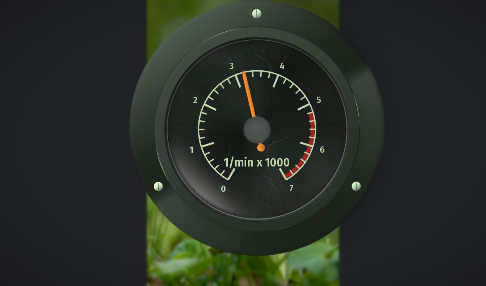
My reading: 3200,rpm
